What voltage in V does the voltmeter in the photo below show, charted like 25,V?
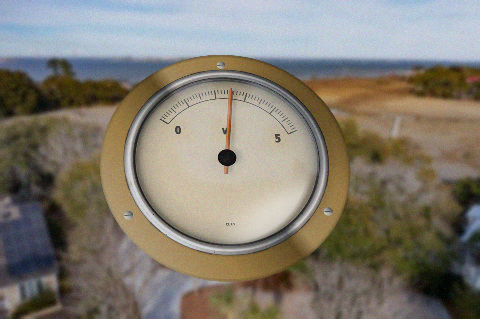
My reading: 2.5,V
